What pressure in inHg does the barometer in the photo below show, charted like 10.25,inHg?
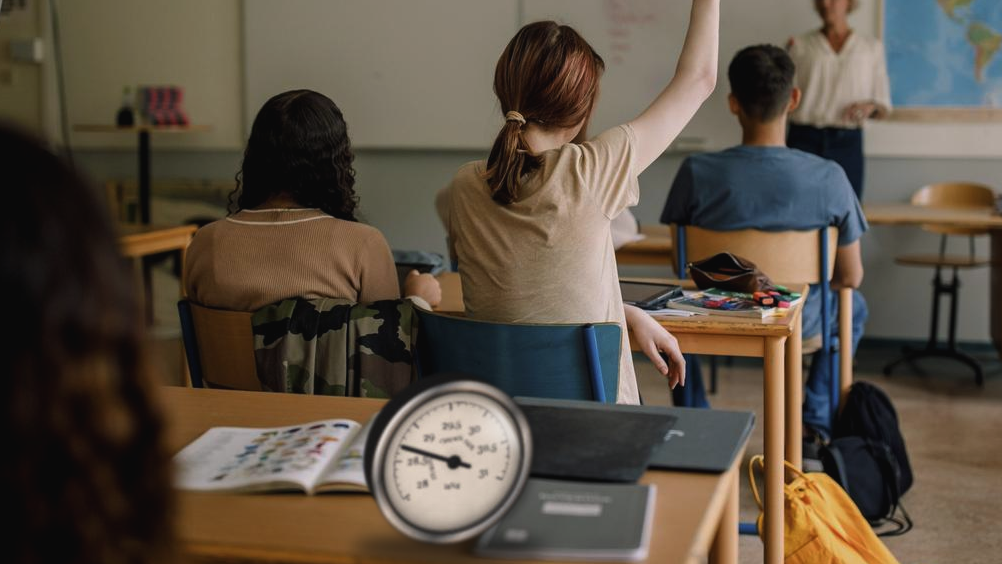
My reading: 28.7,inHg
